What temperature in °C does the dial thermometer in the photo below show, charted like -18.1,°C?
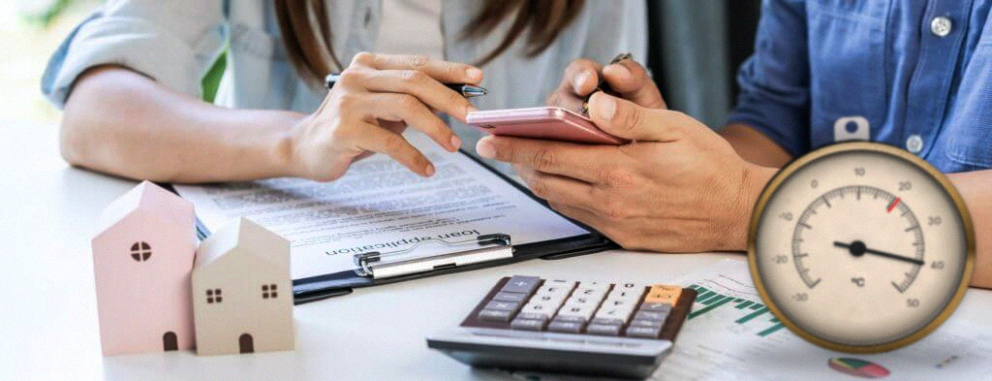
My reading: 40,°C
